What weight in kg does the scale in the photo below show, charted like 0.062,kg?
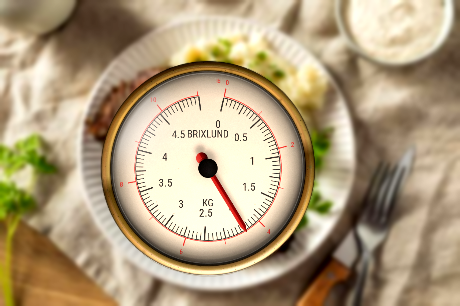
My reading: 2,kg
